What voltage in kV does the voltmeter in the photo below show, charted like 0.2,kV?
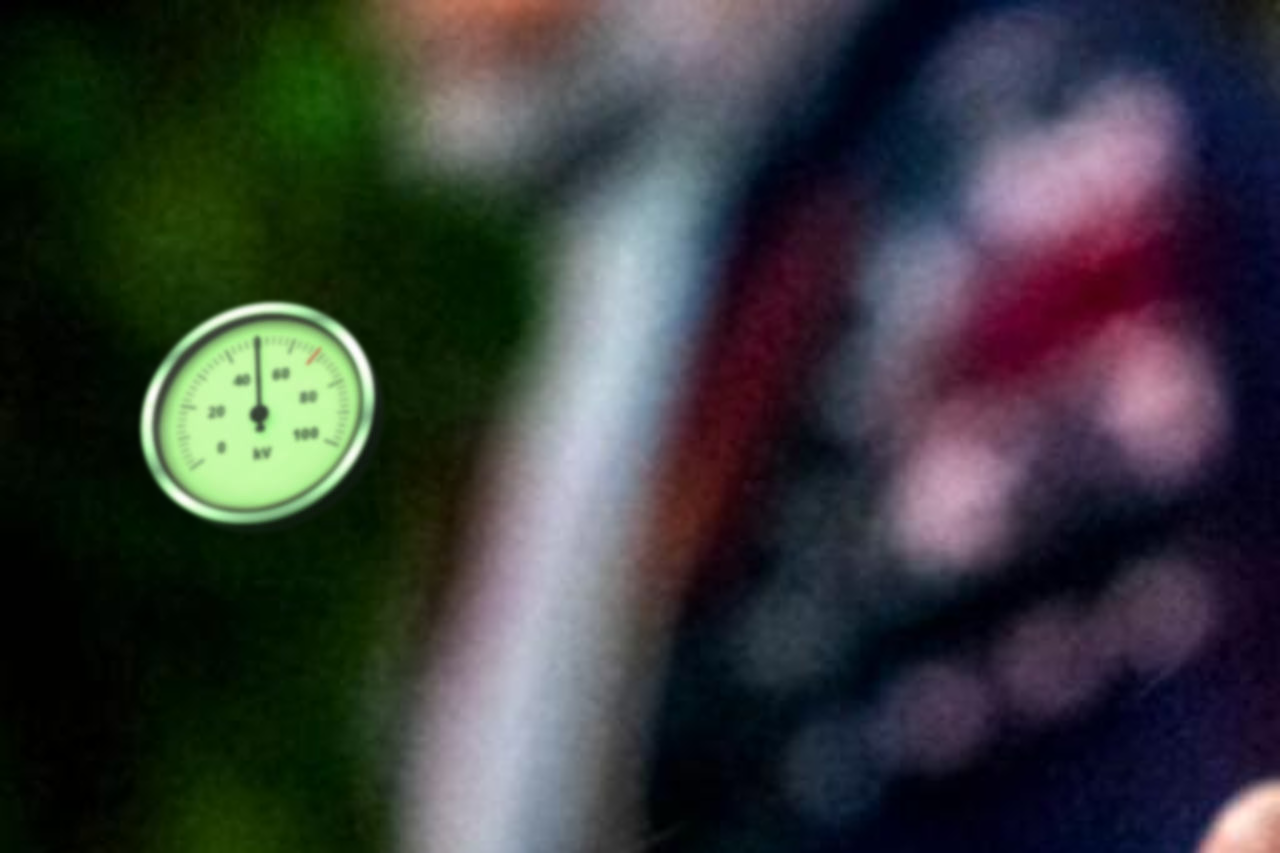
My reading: 50,kV
